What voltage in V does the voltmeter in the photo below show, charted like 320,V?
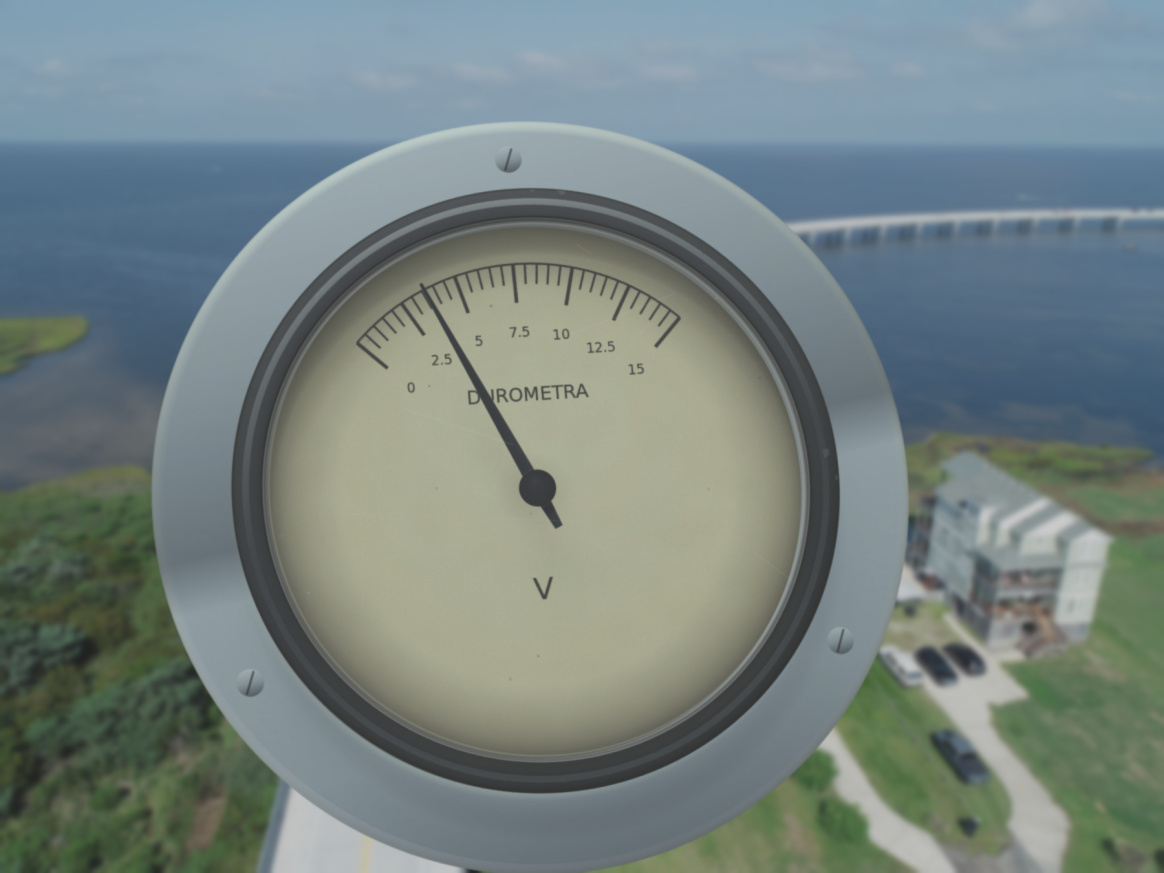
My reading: 3.5,V
